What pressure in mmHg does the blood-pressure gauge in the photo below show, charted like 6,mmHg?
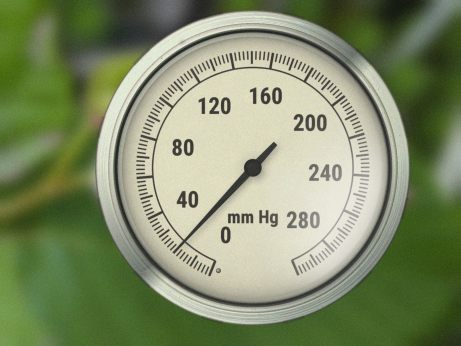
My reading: 20,mmHg
